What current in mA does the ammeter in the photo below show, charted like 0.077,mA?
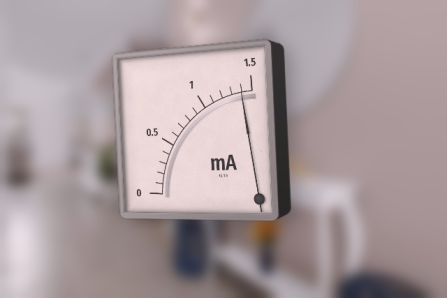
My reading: 1.4,mA
